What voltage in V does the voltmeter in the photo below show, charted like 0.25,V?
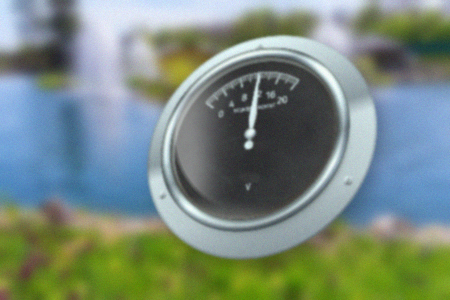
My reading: 12,V
